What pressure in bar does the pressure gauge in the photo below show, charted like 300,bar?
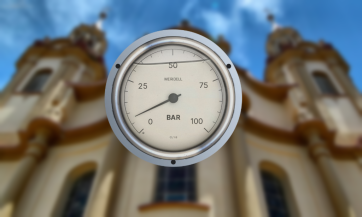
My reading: 7.5,bar
